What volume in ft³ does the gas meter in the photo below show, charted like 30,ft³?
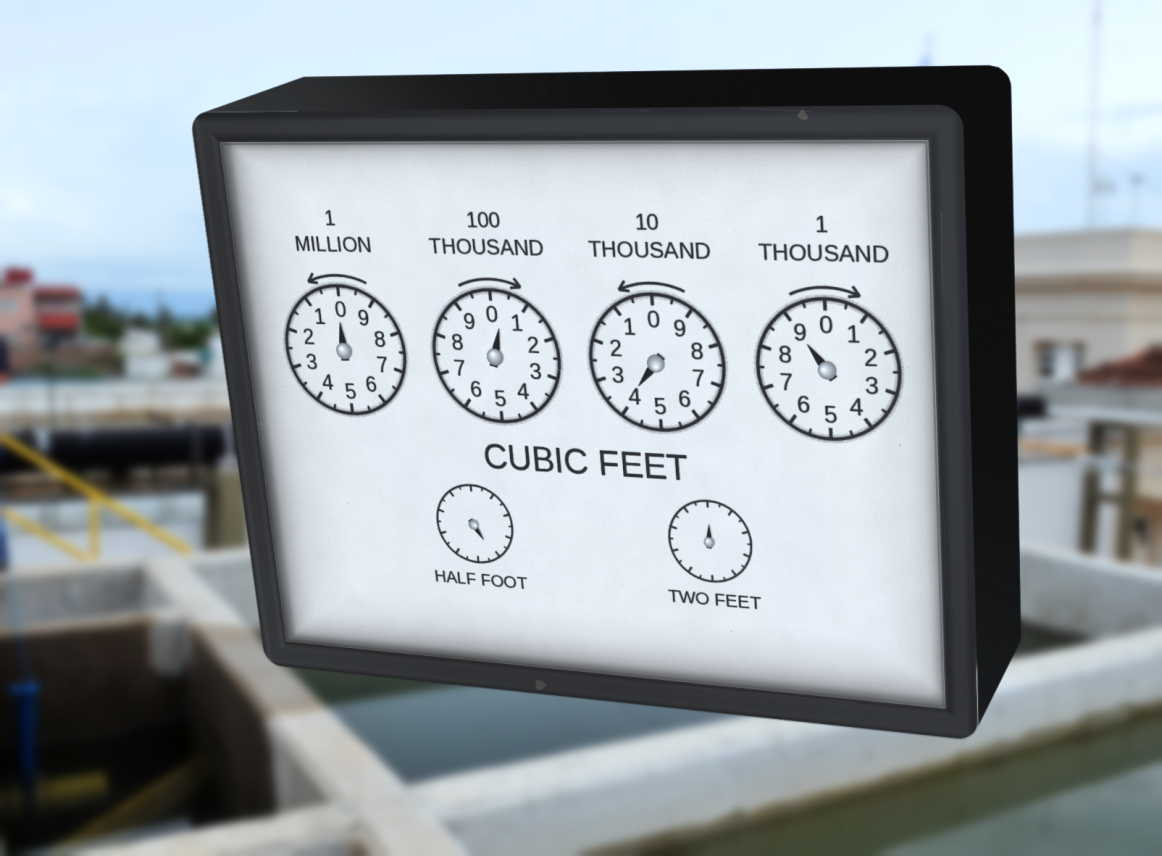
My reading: 3900,ft³
